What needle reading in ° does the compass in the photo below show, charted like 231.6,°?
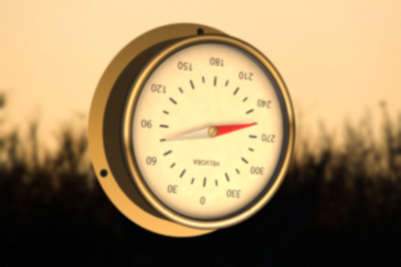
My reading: 255,°
